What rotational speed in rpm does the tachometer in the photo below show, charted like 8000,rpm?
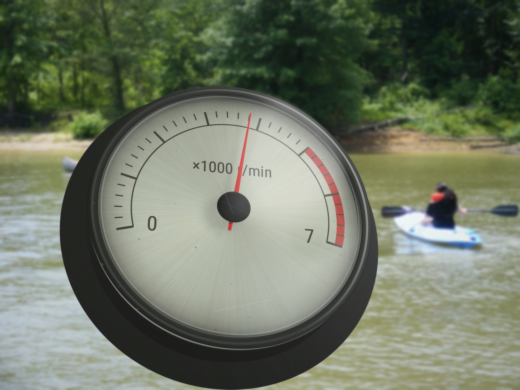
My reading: 3800,rpm
